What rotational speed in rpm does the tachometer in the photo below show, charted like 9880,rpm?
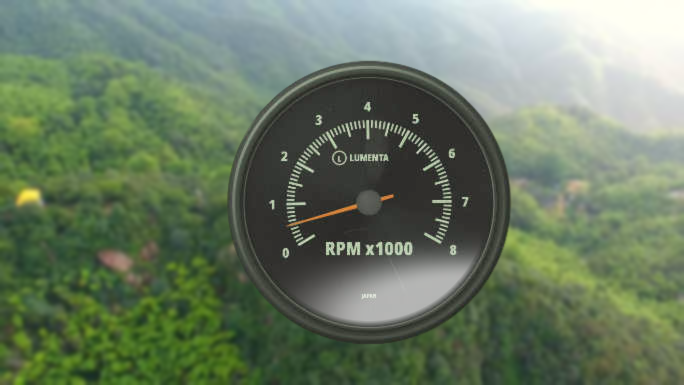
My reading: 500,rpm
